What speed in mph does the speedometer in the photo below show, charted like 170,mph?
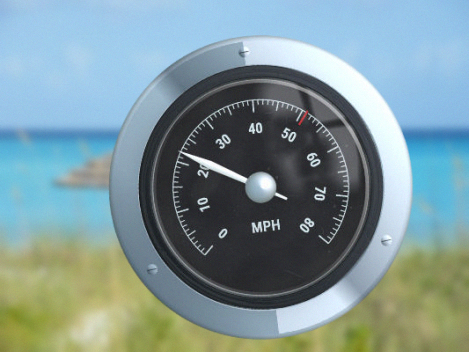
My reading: 22,mph
